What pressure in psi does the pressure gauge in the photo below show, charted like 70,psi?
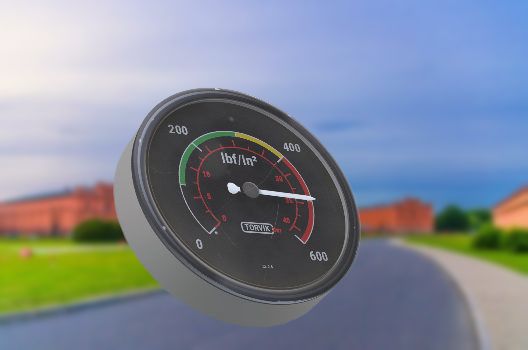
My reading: 500,psi
